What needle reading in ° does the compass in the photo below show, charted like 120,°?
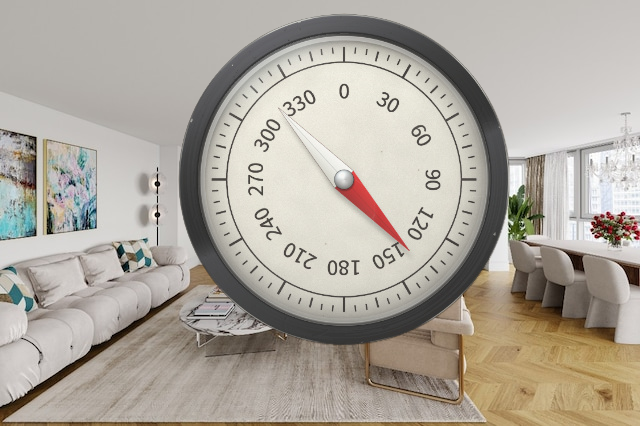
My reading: 137.5,°
